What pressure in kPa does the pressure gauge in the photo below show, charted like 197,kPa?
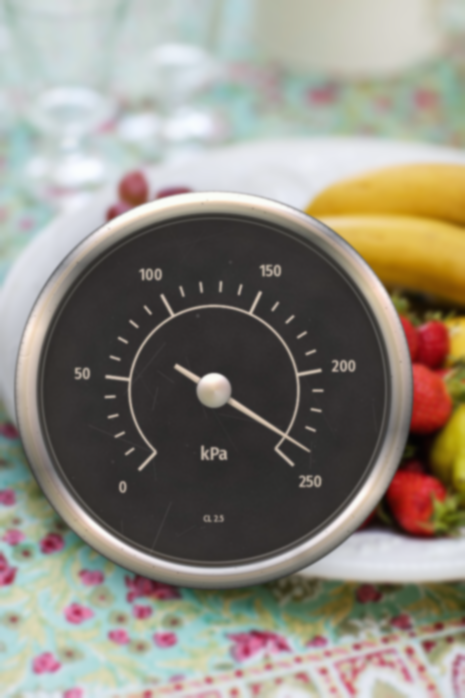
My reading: 240,kPa
